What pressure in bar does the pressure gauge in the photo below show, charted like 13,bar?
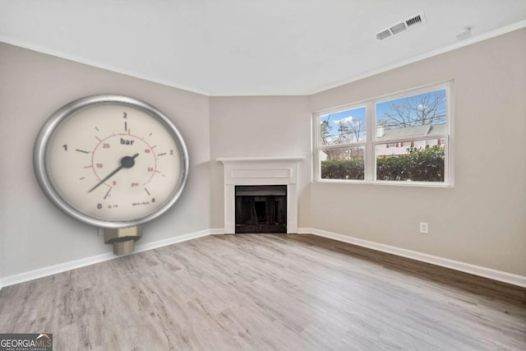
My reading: 0.25,bar
